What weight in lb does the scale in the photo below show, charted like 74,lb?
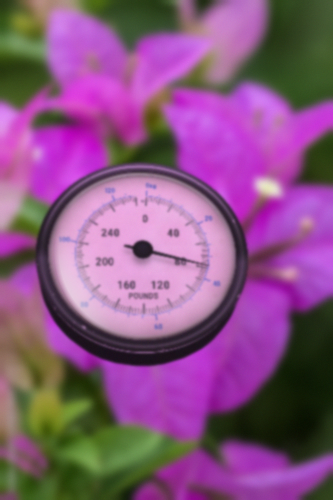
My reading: 80,lb
